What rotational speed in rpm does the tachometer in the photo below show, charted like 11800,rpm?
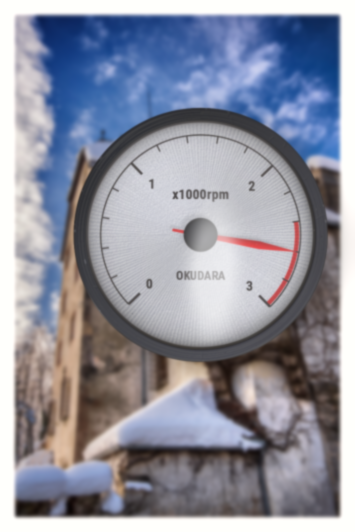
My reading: 2600,rpm
